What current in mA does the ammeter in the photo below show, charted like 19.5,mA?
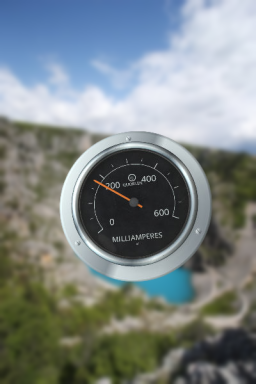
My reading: 175,mA
